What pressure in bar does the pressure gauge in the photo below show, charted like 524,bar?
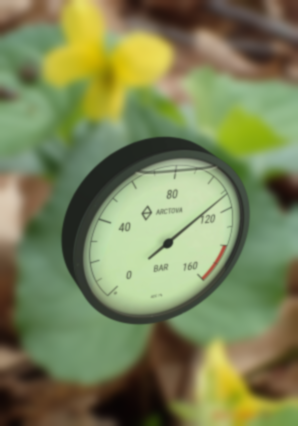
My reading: 110,bar
